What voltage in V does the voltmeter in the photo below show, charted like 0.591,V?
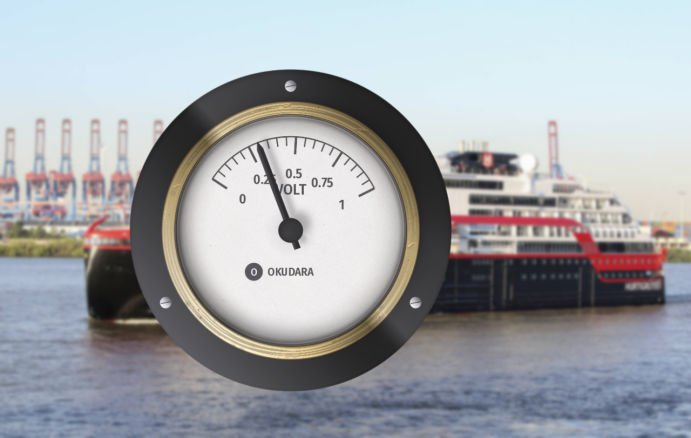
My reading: 0.3,V
